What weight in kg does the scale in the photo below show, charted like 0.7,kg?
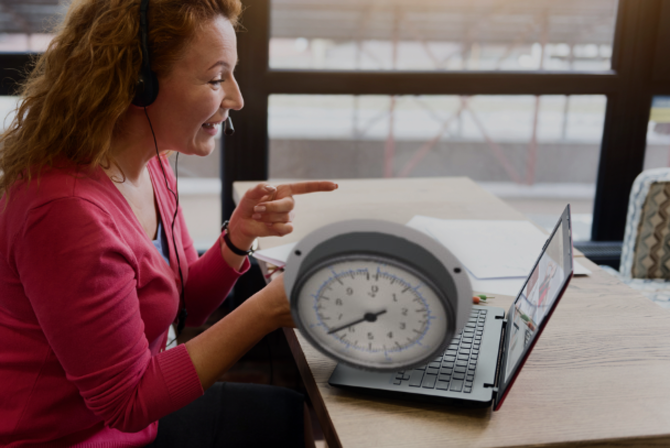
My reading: 6.5,kg
